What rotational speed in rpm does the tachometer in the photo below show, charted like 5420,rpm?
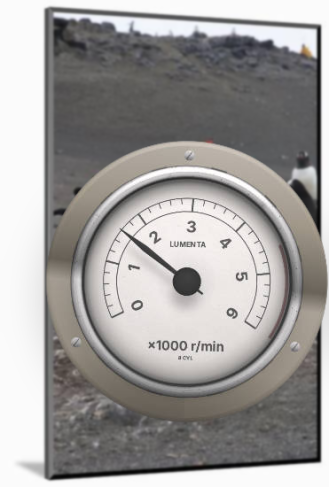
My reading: 1600,rpm
